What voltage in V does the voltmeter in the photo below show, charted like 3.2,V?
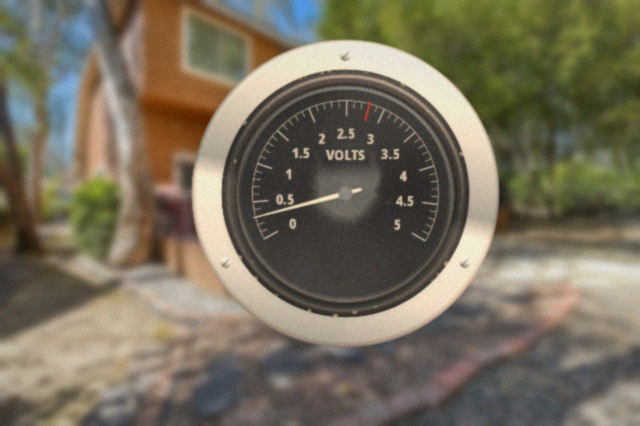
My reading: 0.3,V
